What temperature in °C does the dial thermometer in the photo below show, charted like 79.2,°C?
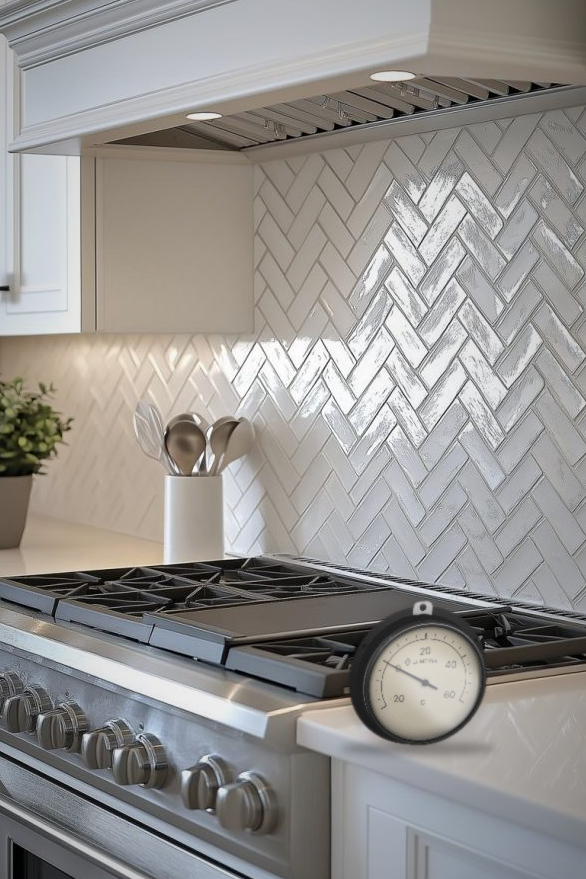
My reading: 0,°C
